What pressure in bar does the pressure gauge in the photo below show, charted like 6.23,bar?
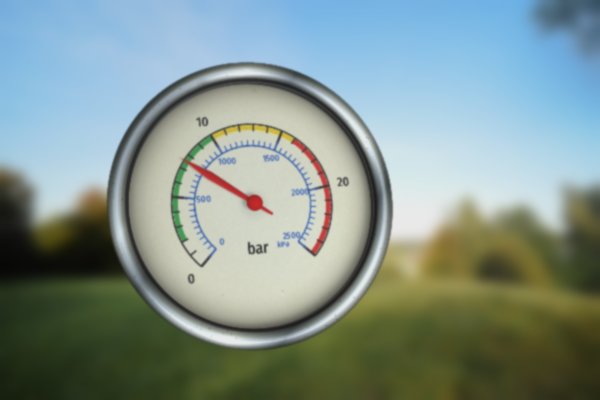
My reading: 7.5,bar
